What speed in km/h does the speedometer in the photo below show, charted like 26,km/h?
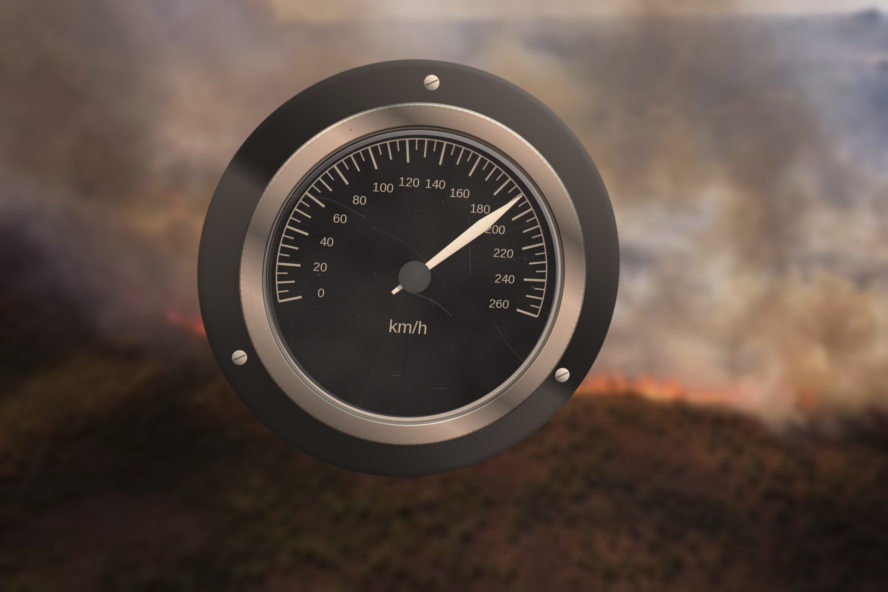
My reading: 190,km/h
